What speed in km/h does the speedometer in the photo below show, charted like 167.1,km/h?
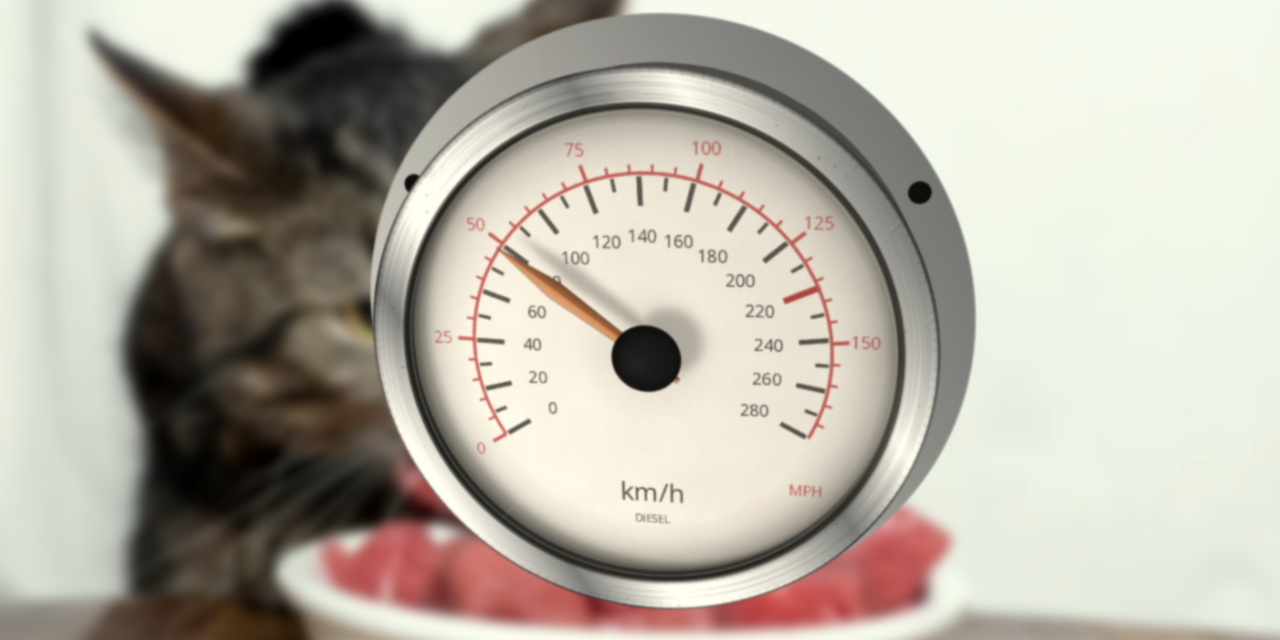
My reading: 80,km/h
